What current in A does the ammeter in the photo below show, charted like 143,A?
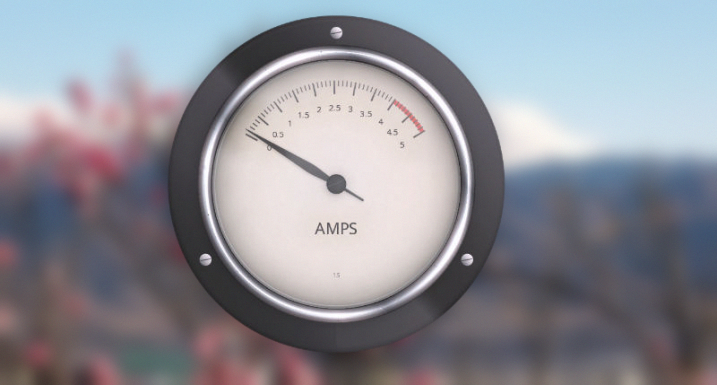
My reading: 0.1,A
